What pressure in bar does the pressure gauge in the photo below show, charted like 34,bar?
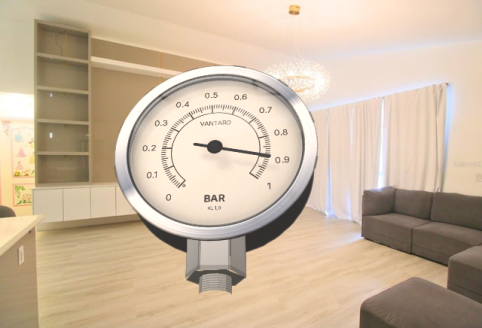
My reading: 0.9,bar
